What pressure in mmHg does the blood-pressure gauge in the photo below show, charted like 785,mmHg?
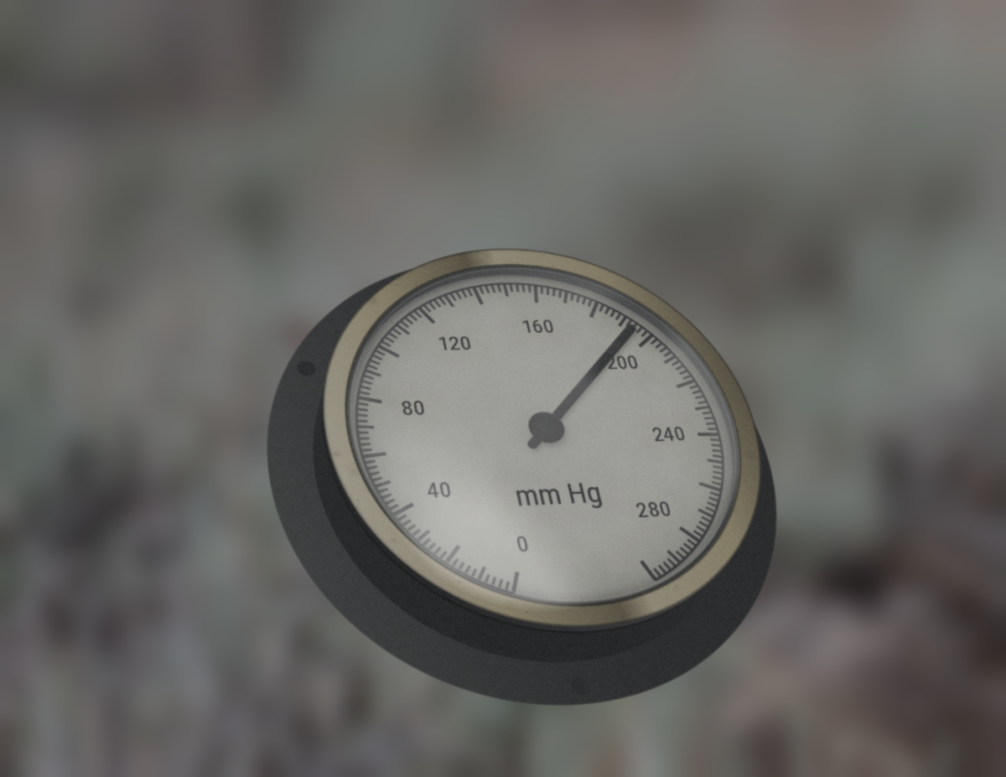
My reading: 194,mmHg
